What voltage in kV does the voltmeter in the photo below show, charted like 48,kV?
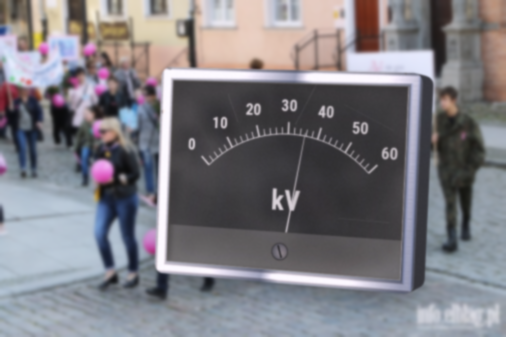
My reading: 36,kV
